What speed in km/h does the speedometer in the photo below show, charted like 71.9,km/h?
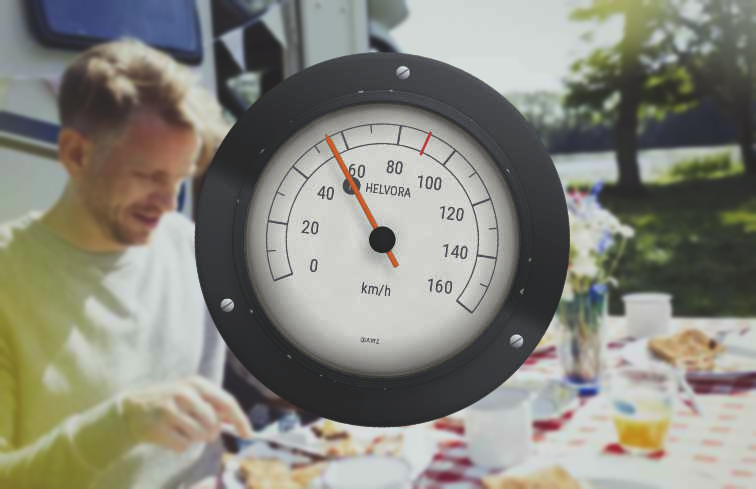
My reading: 55,km/h
